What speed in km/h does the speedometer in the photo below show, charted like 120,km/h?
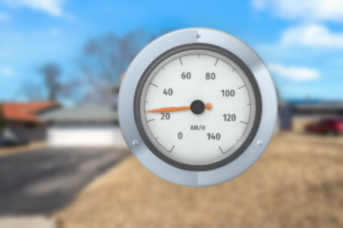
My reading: 25,km/h
